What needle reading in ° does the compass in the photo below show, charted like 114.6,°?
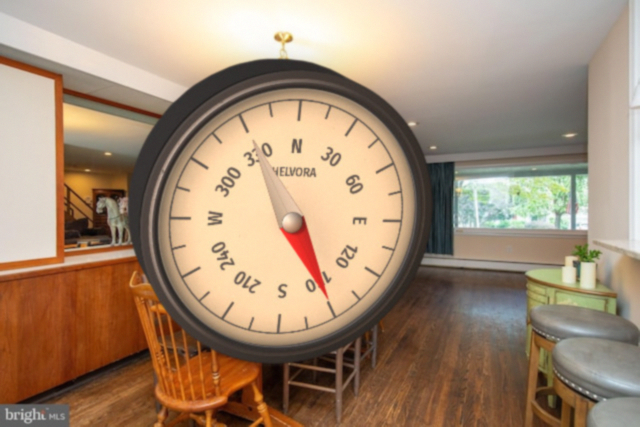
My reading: 150,°
